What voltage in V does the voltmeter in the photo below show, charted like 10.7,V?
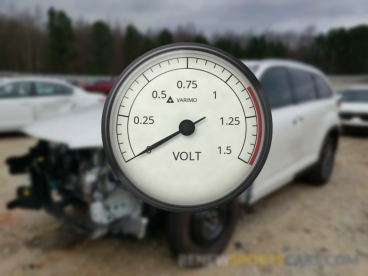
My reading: 0,V
